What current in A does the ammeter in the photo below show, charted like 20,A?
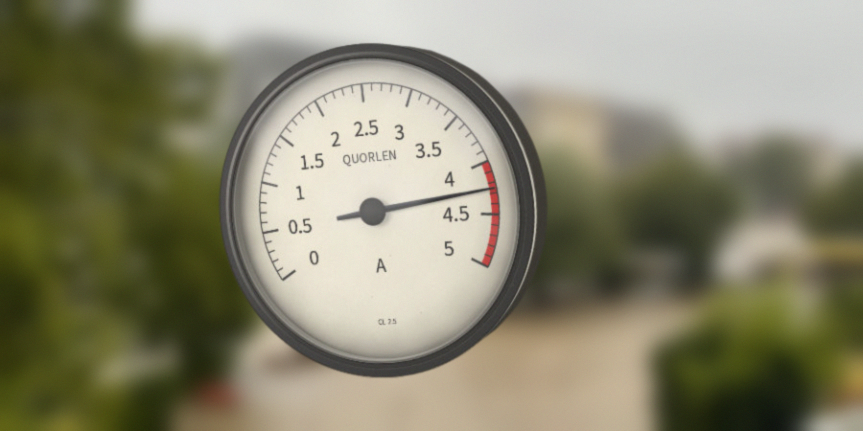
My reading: 4.25,A
